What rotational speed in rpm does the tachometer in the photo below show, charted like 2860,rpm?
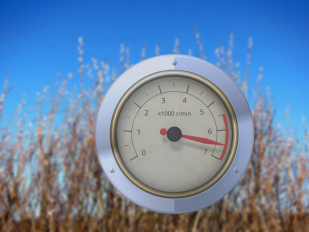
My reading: 6500,rpm
